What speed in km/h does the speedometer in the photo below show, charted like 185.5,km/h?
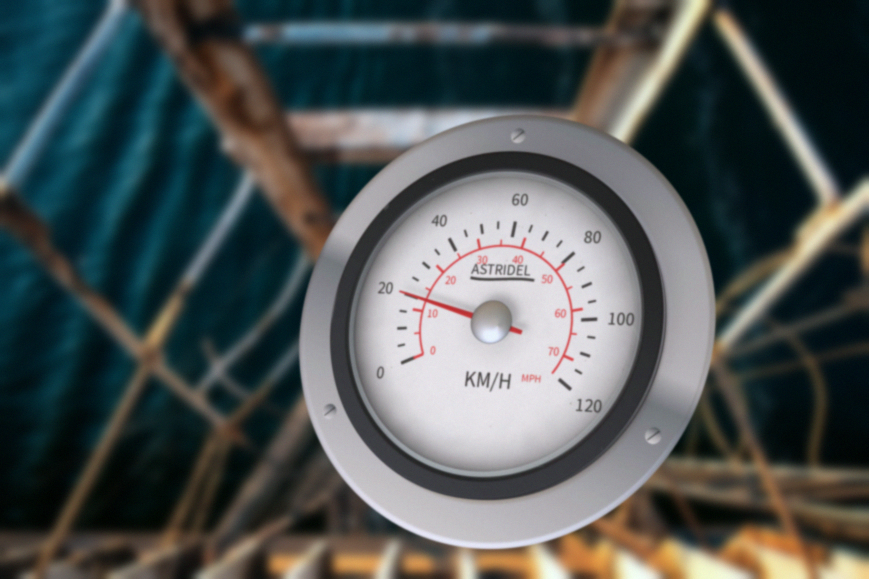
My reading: 20,km/h
